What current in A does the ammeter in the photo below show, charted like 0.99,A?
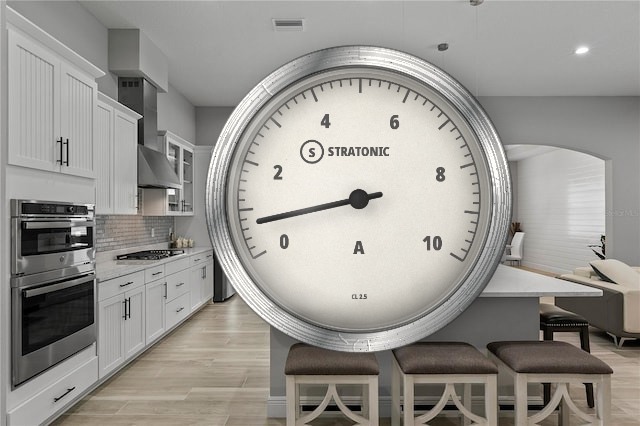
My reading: 0.7,A
